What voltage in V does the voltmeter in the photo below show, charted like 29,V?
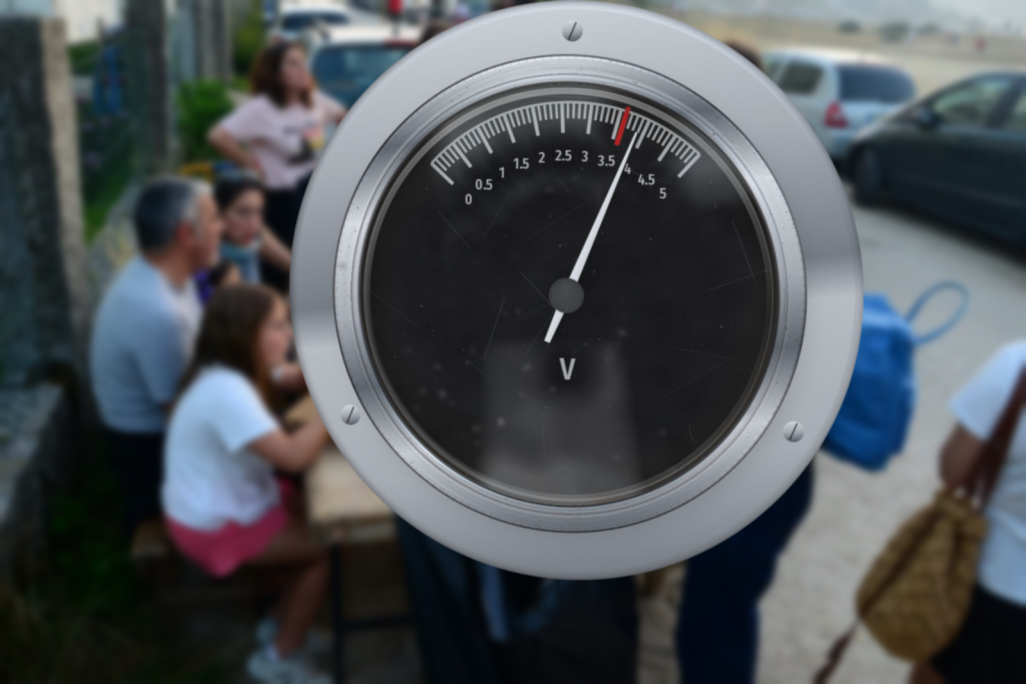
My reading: 3.9,V
